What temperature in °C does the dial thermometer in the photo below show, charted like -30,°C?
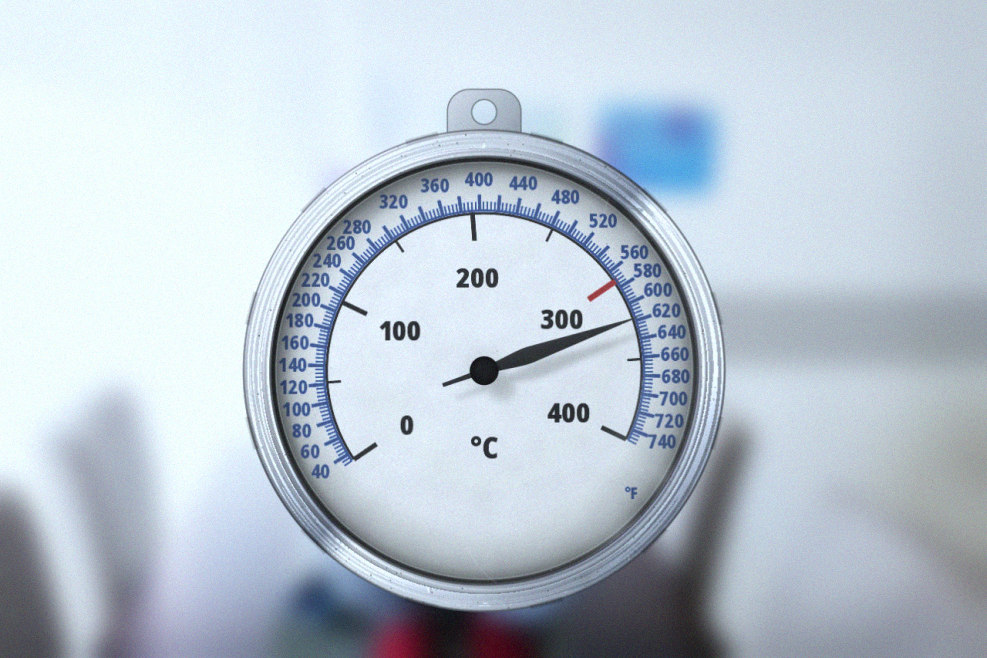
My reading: 325,°C
